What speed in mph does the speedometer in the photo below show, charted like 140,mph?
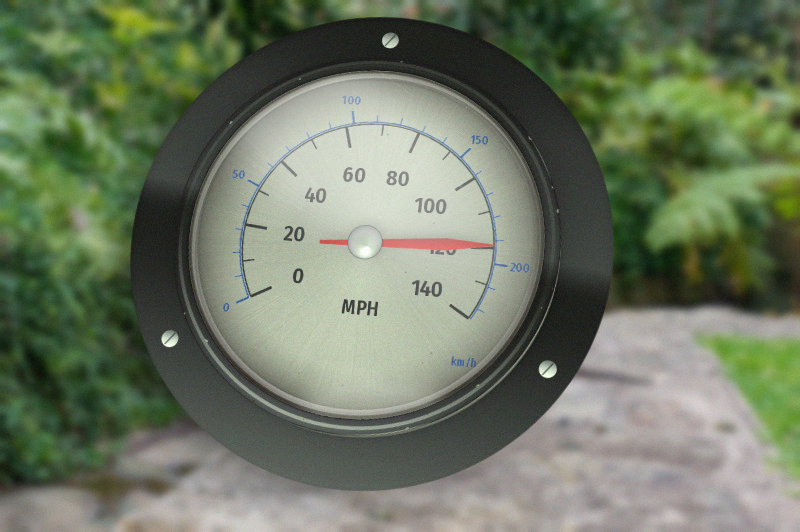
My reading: 120,mph
